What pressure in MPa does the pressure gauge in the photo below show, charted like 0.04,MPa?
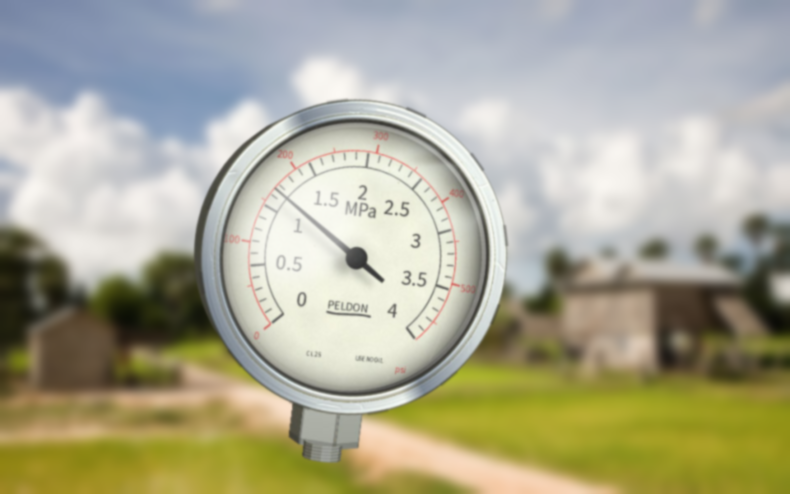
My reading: 1.15,MPa
